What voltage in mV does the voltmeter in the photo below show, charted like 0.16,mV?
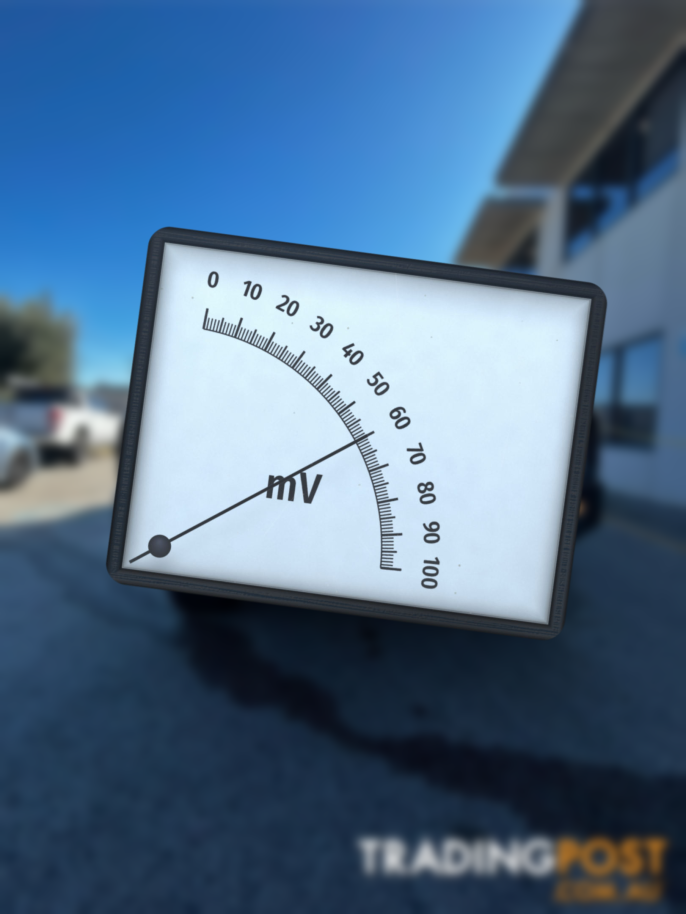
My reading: 60,mV
